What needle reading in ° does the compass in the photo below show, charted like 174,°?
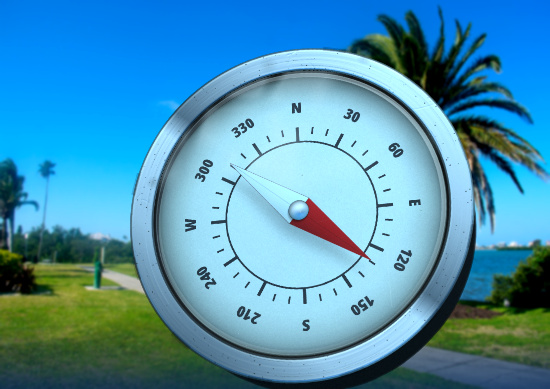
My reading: 130,°
